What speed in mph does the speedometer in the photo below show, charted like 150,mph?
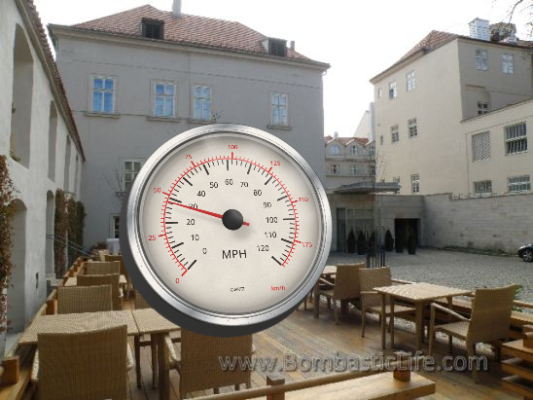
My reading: 28,mph
